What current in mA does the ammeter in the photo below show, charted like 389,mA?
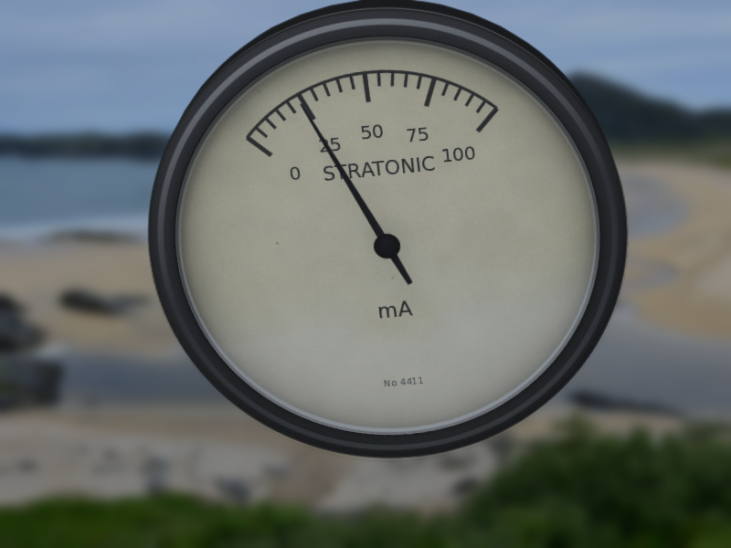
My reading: 25,mA
